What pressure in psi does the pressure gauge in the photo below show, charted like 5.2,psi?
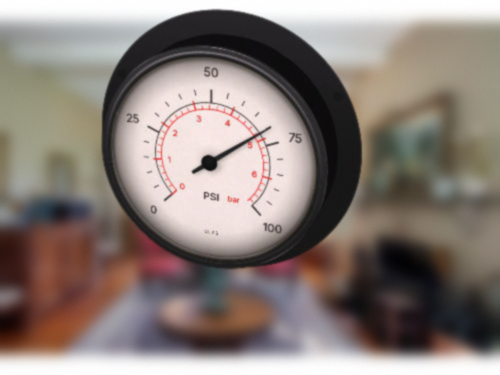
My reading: 70,psi
